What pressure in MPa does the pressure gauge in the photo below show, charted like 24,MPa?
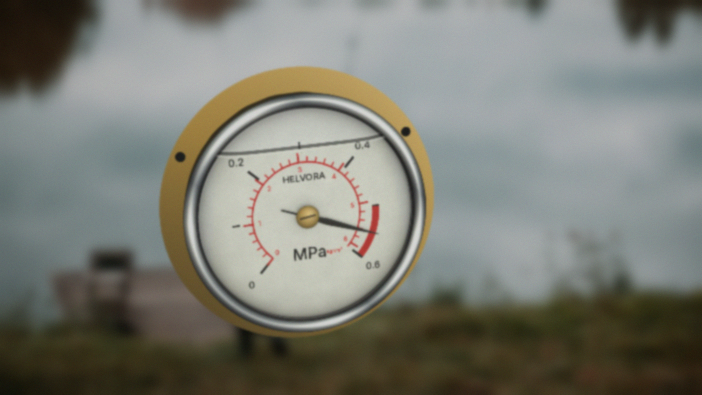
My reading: 0.55,MPa
